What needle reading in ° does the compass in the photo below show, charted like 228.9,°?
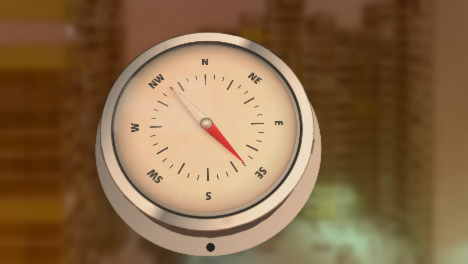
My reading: 140,°
